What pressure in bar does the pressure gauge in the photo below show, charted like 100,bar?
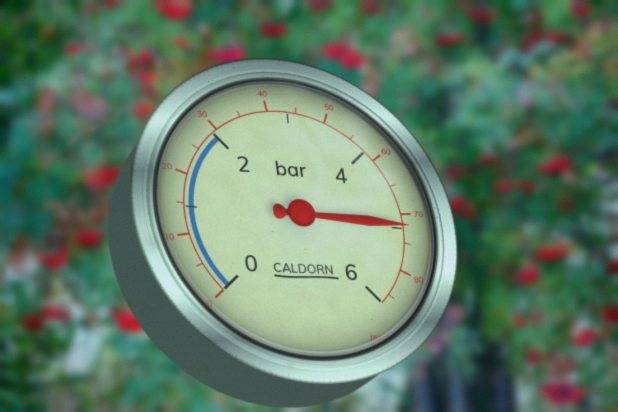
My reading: 5,bar
